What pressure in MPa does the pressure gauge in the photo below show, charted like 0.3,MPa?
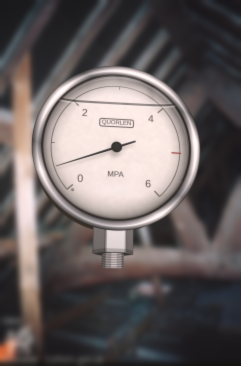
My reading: 0.5,MPa
